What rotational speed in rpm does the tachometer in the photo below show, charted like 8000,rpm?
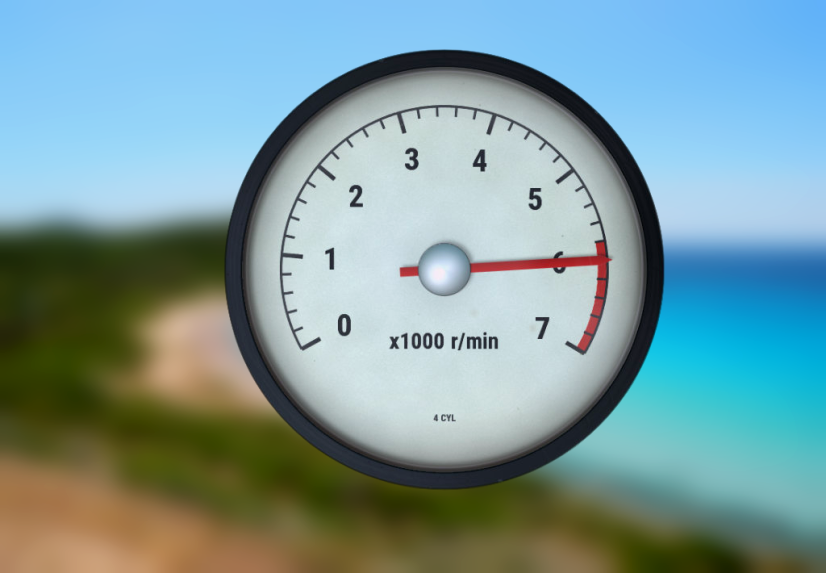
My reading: 6000,rpm
